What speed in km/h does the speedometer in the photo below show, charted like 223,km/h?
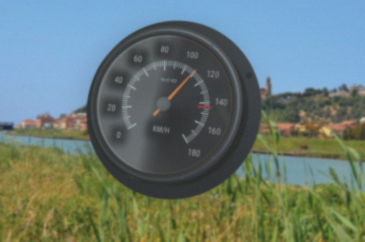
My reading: 110,km/h
